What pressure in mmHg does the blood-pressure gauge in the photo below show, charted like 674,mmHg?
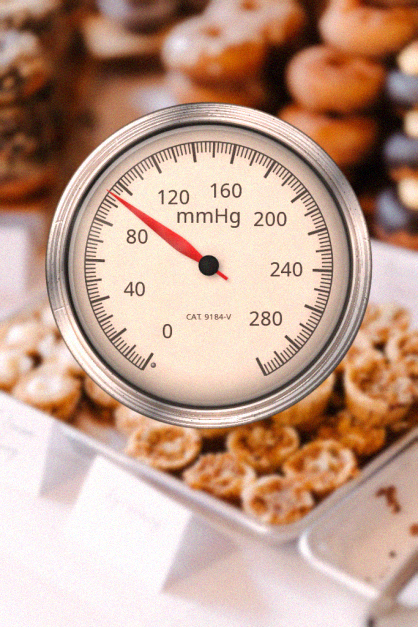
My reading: 94,mmHg
